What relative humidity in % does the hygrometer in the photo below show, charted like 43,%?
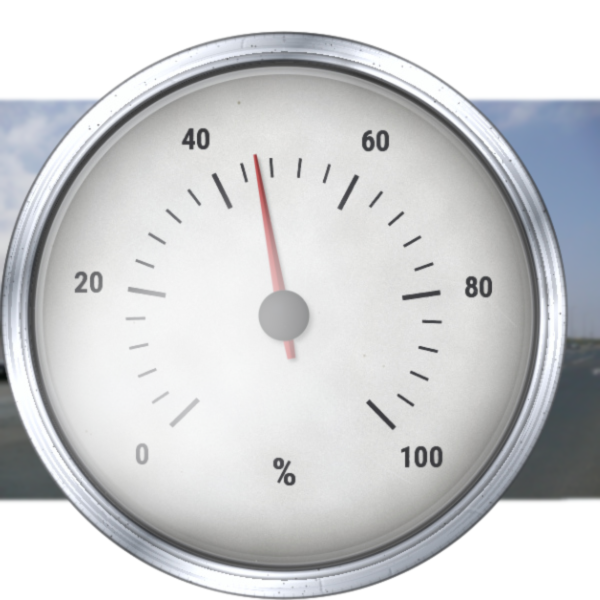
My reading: 46,%
